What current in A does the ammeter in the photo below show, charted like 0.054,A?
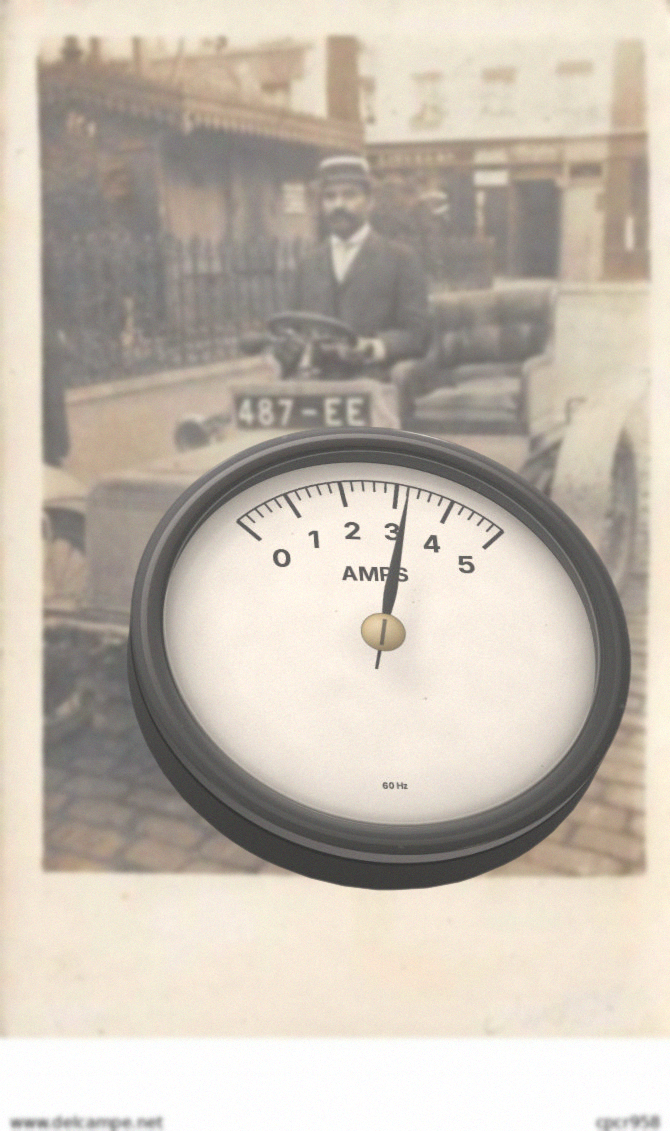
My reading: 3.2,A
